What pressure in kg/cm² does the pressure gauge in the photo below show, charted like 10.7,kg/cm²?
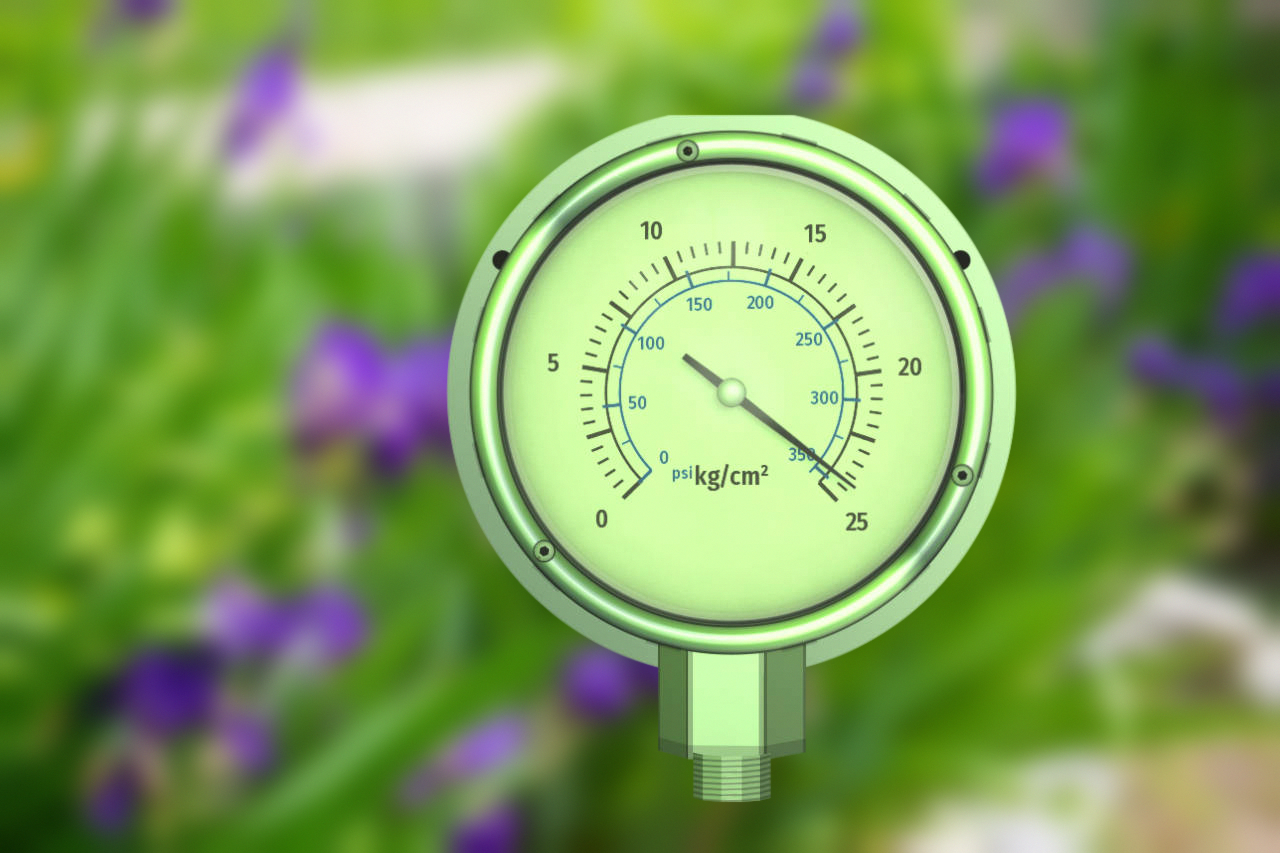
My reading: 24.25,kg/cm²
